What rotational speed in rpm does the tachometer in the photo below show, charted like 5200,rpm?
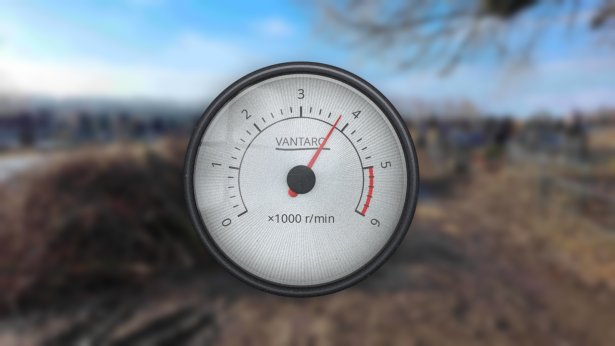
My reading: 3800,rpm
